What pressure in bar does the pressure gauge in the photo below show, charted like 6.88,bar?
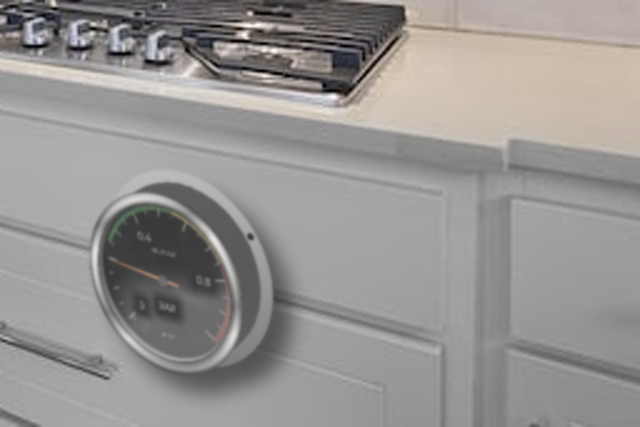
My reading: 0.2,bar
